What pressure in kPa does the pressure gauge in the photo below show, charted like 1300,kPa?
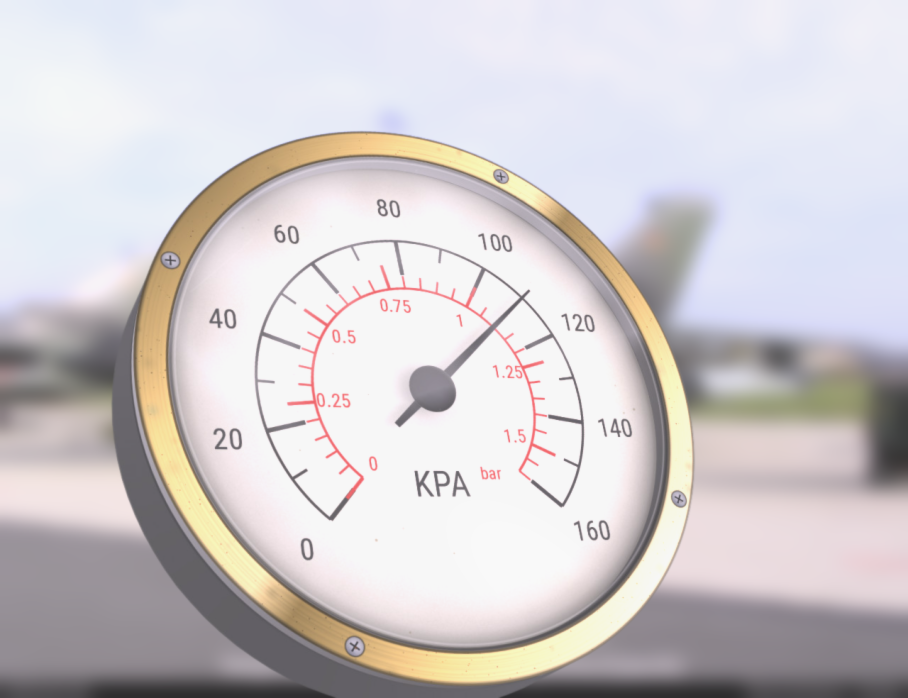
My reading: 110,kPa
